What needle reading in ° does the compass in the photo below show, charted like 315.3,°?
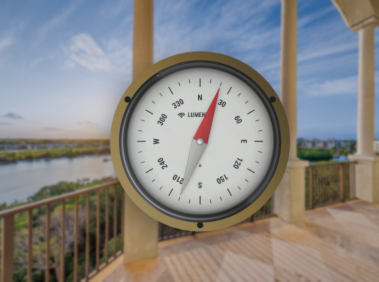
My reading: 20,°
